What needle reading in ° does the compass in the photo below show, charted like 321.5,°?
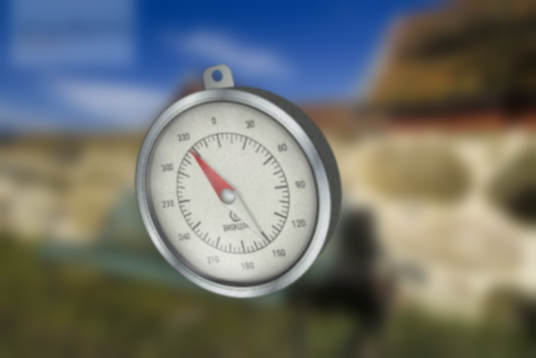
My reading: 330,°
